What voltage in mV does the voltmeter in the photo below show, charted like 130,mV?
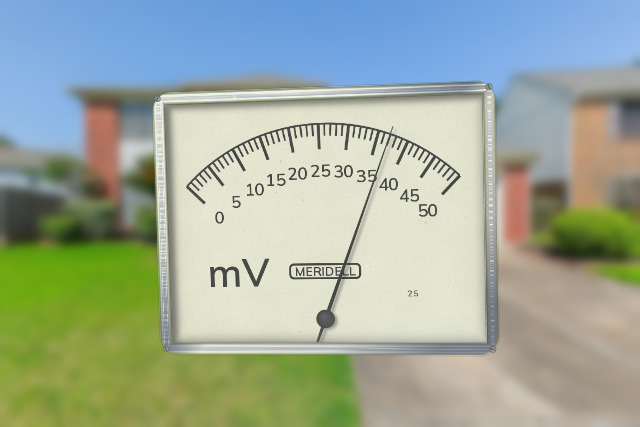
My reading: 37,mV
